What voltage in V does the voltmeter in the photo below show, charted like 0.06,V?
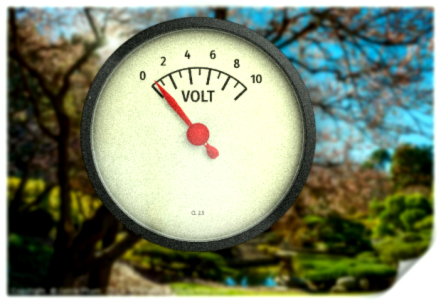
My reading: 0.5,V
